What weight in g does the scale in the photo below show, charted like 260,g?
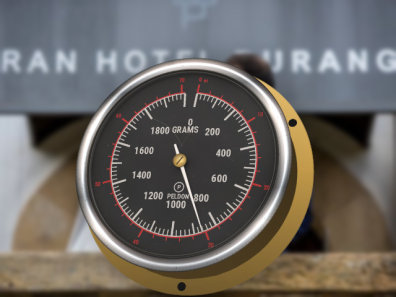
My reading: 860,g
